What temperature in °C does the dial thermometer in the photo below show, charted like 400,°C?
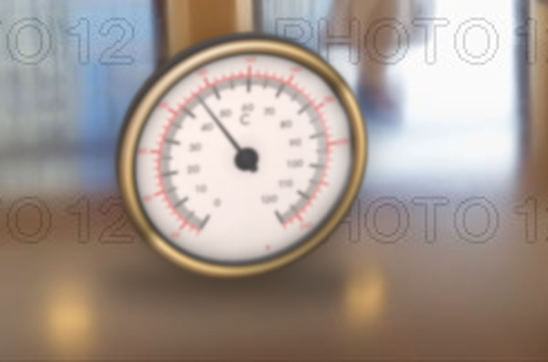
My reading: 45,°C
